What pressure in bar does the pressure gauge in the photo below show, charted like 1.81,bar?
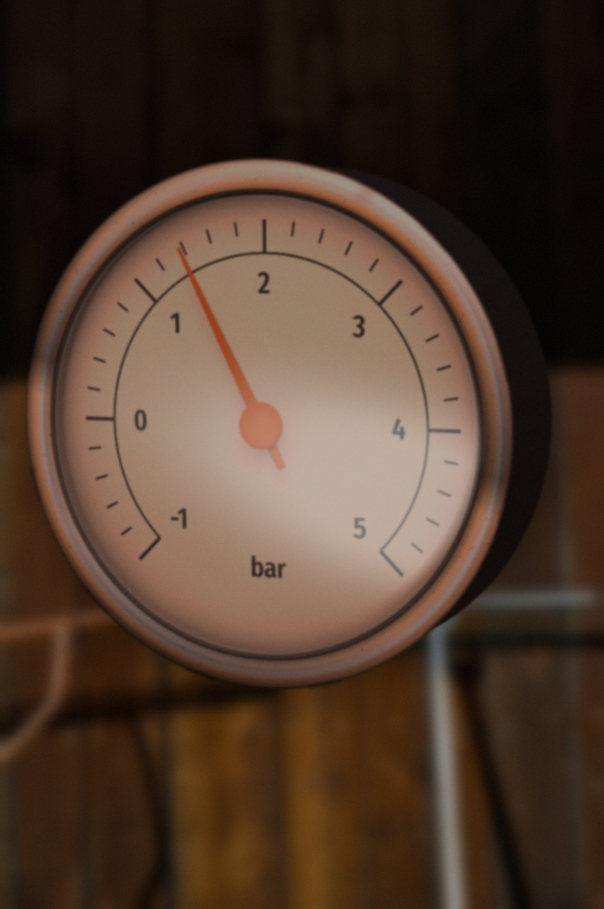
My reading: 1.4,bar
